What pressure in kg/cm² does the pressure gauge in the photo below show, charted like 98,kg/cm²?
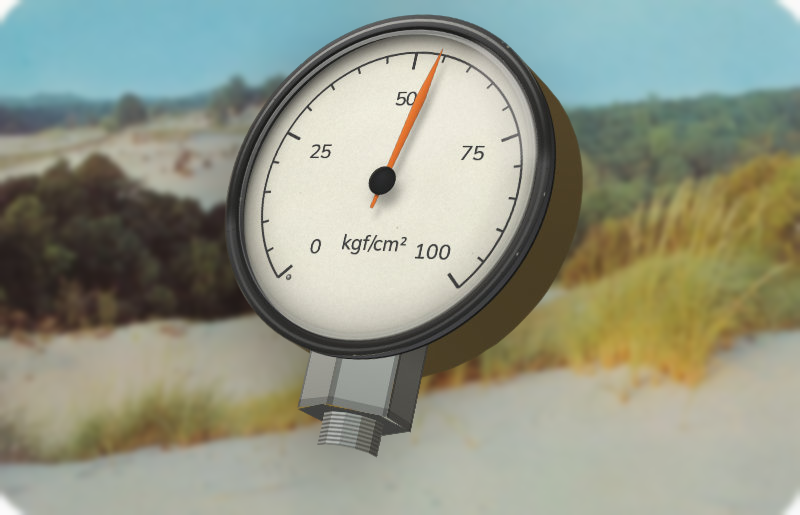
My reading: 55,kg/cm²
